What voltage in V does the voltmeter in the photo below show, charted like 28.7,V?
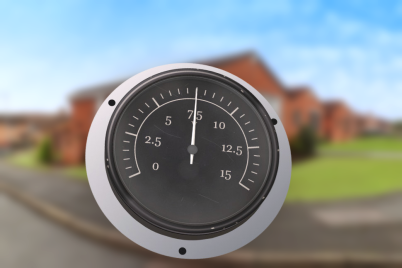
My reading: 7.5,V
